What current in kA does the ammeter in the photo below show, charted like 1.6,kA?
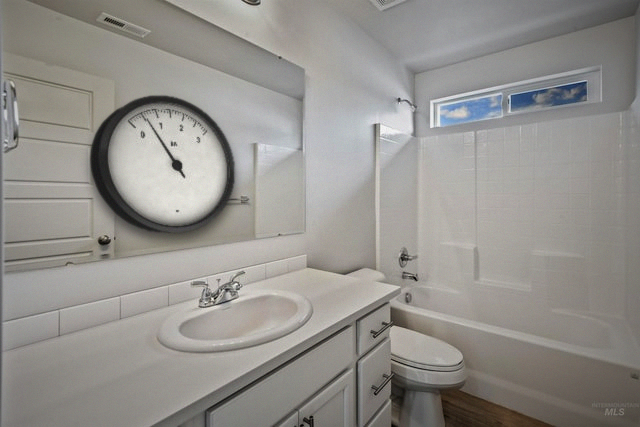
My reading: 0.5,kA
